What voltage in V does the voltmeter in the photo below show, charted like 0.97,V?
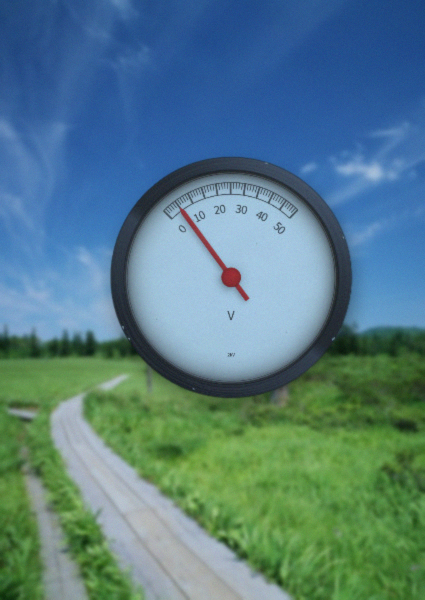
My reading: 5,V
